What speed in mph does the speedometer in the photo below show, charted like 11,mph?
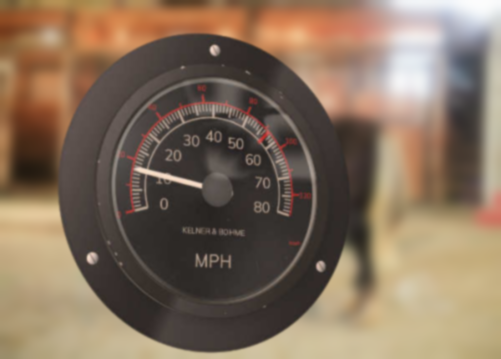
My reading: 10,mph
